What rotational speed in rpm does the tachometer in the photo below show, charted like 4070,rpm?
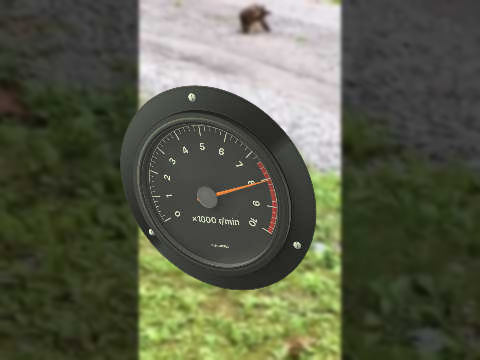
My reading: 8000,rpm
